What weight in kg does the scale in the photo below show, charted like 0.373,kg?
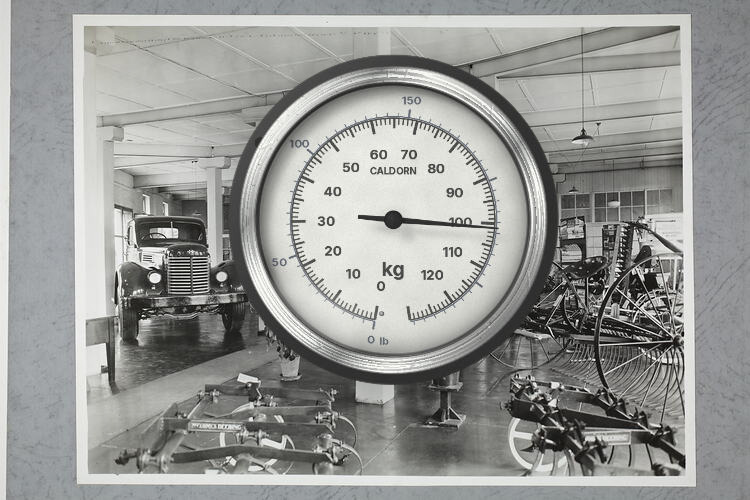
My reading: 101,kg
